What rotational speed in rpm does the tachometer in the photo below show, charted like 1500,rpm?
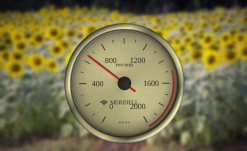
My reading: 650,rpm
